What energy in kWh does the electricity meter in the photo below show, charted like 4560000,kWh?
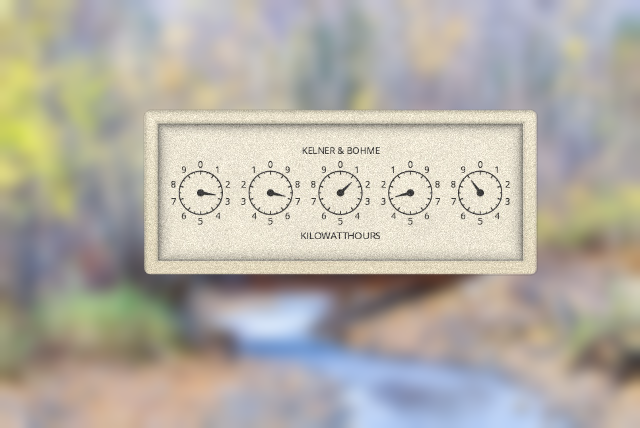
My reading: 27129,kWh
